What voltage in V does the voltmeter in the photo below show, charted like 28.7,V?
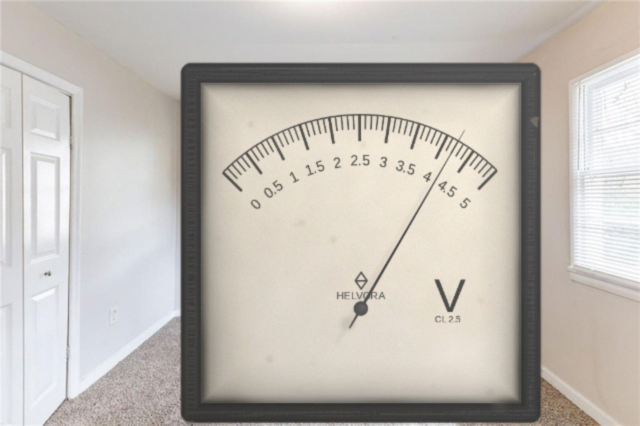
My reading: 4.2,V
